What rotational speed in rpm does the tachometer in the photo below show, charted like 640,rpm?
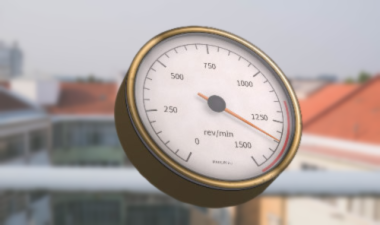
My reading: 1350,rpm
